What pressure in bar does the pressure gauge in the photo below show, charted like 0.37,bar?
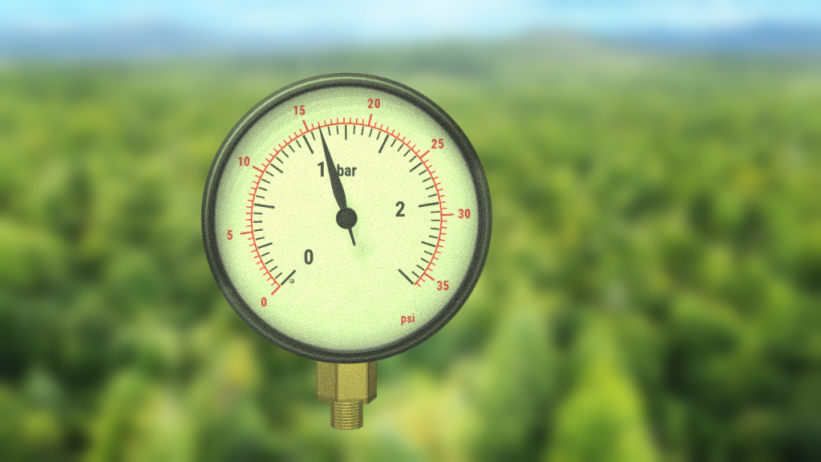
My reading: 1.1,bar
